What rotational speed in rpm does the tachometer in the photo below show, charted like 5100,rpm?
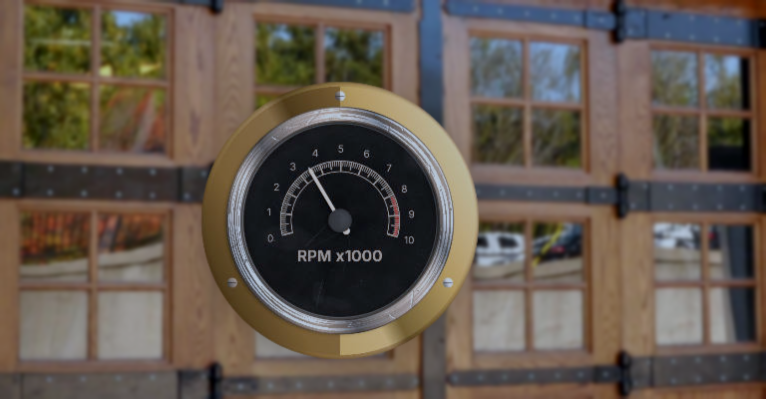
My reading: 3500,rpm
